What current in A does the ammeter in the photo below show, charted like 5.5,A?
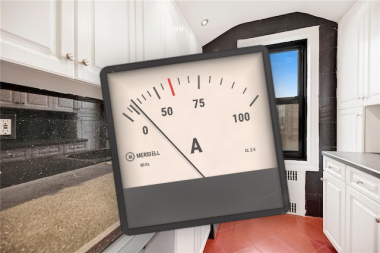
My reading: 30,A
